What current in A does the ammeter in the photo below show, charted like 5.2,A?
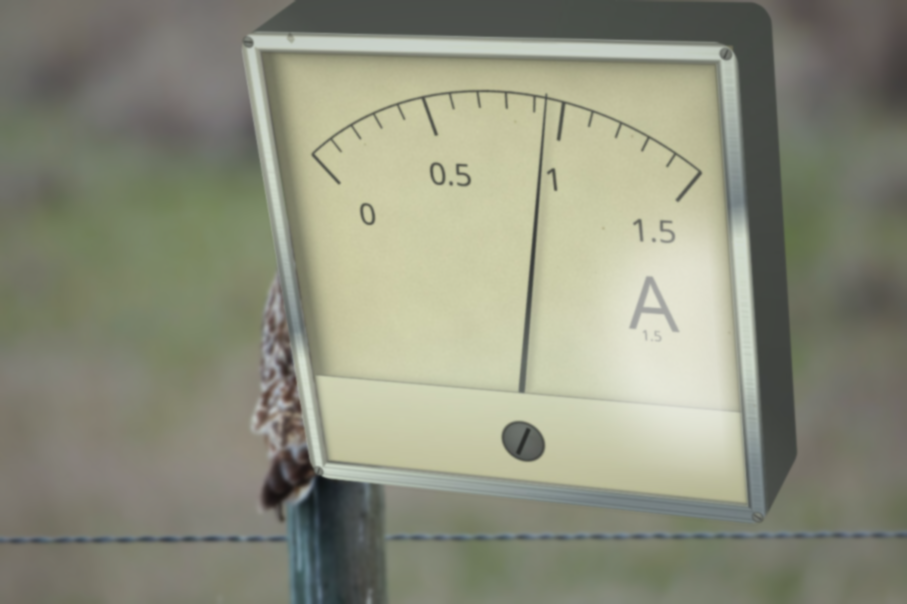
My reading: 0.95,A
